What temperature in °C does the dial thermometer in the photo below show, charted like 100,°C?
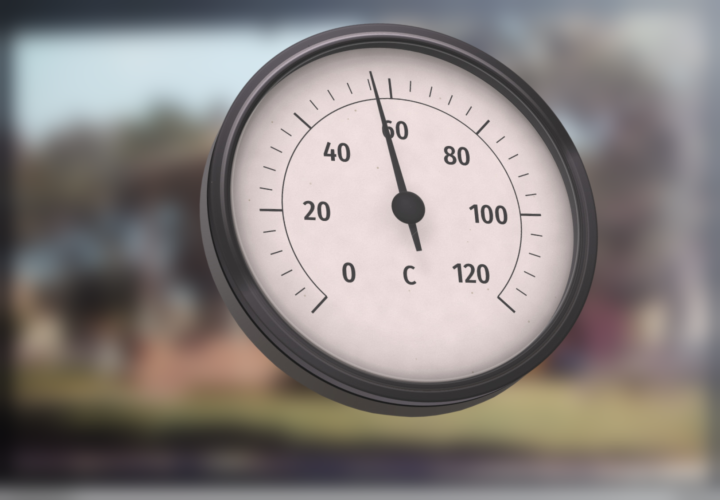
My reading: 56,°C
